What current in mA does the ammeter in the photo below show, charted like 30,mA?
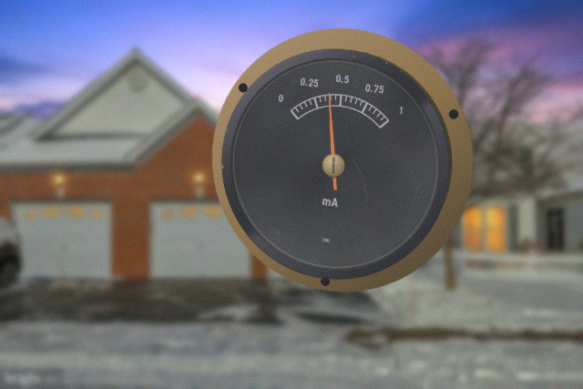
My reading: 0.4,mA
